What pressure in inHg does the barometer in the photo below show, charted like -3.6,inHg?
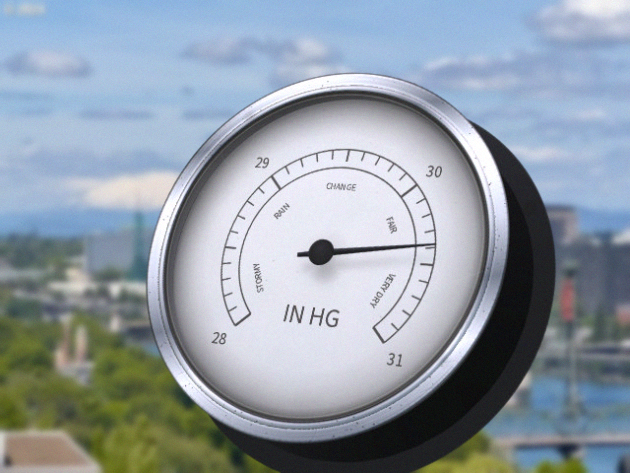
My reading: 30.4,inHg
